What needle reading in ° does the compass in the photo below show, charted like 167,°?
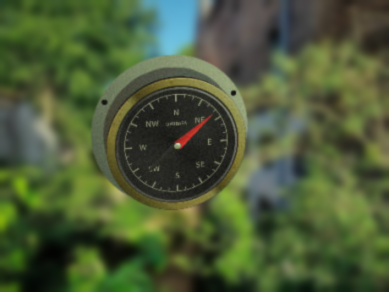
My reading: 50,°
